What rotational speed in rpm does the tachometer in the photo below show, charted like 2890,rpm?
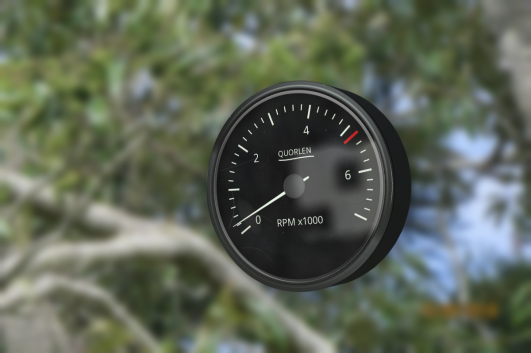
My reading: 200,rpm
